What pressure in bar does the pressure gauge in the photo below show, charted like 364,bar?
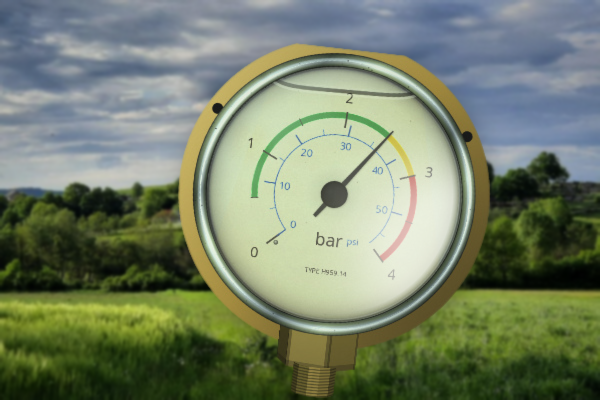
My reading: 2.5,bar
